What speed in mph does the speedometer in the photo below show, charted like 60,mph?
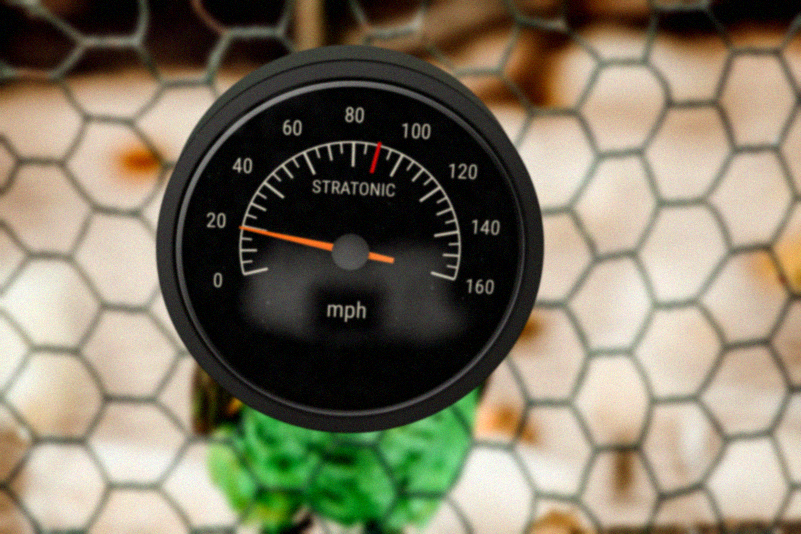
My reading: 20,mph
